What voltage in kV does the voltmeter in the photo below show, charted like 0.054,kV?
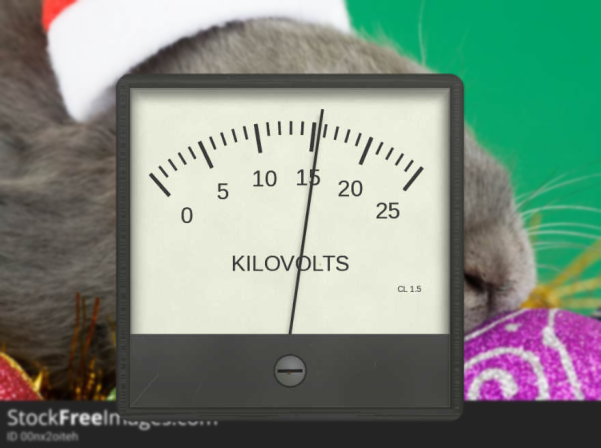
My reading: 15.5,kV
